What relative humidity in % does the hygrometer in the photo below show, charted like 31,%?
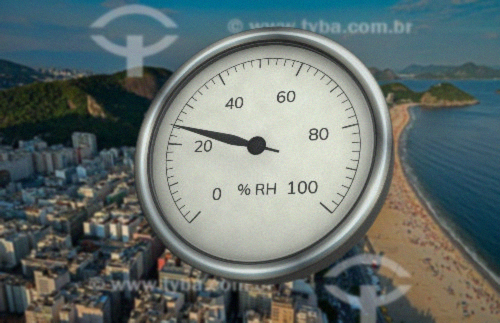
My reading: 24,%
